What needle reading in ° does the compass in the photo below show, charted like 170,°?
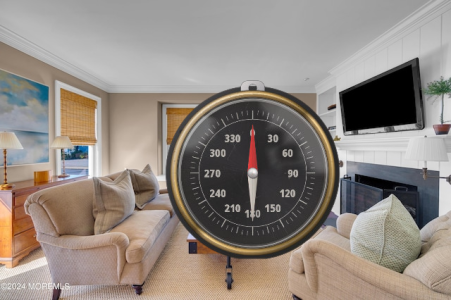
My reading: 0,°
